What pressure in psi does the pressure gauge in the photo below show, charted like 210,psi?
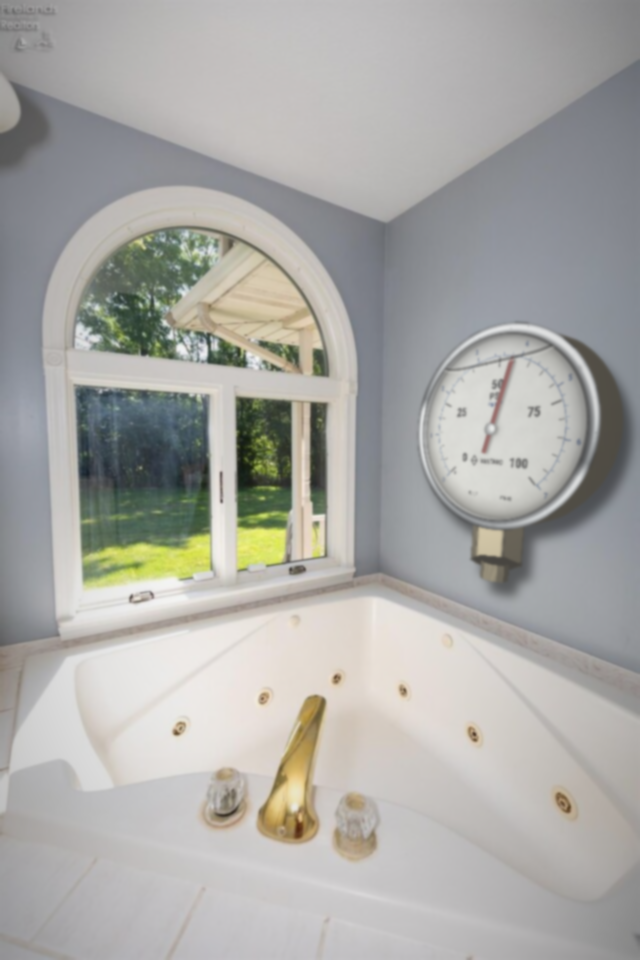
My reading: 55,psi
